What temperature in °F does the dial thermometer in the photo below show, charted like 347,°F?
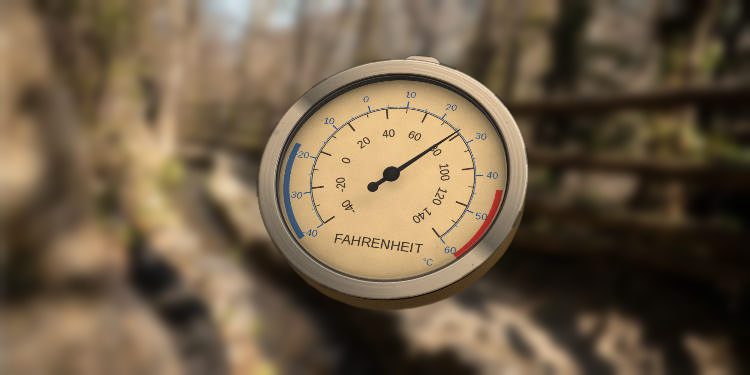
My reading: 80,°F
